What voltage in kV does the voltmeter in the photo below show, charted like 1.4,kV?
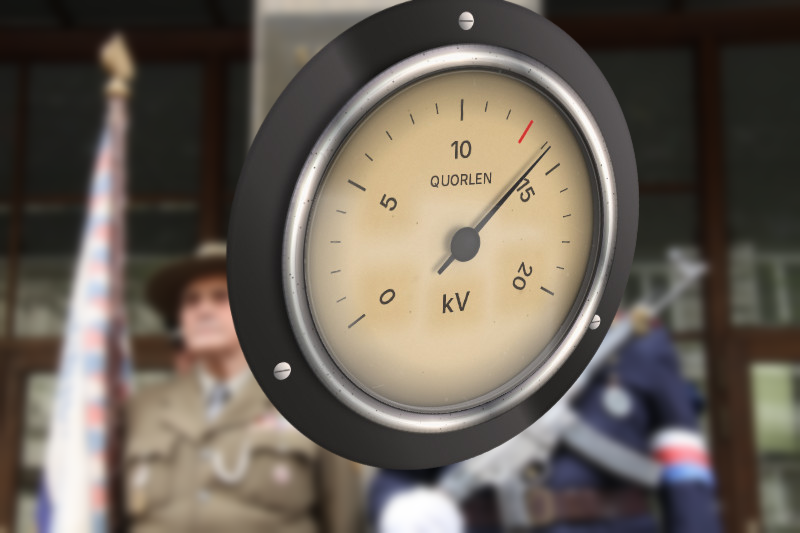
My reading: 14,kV
